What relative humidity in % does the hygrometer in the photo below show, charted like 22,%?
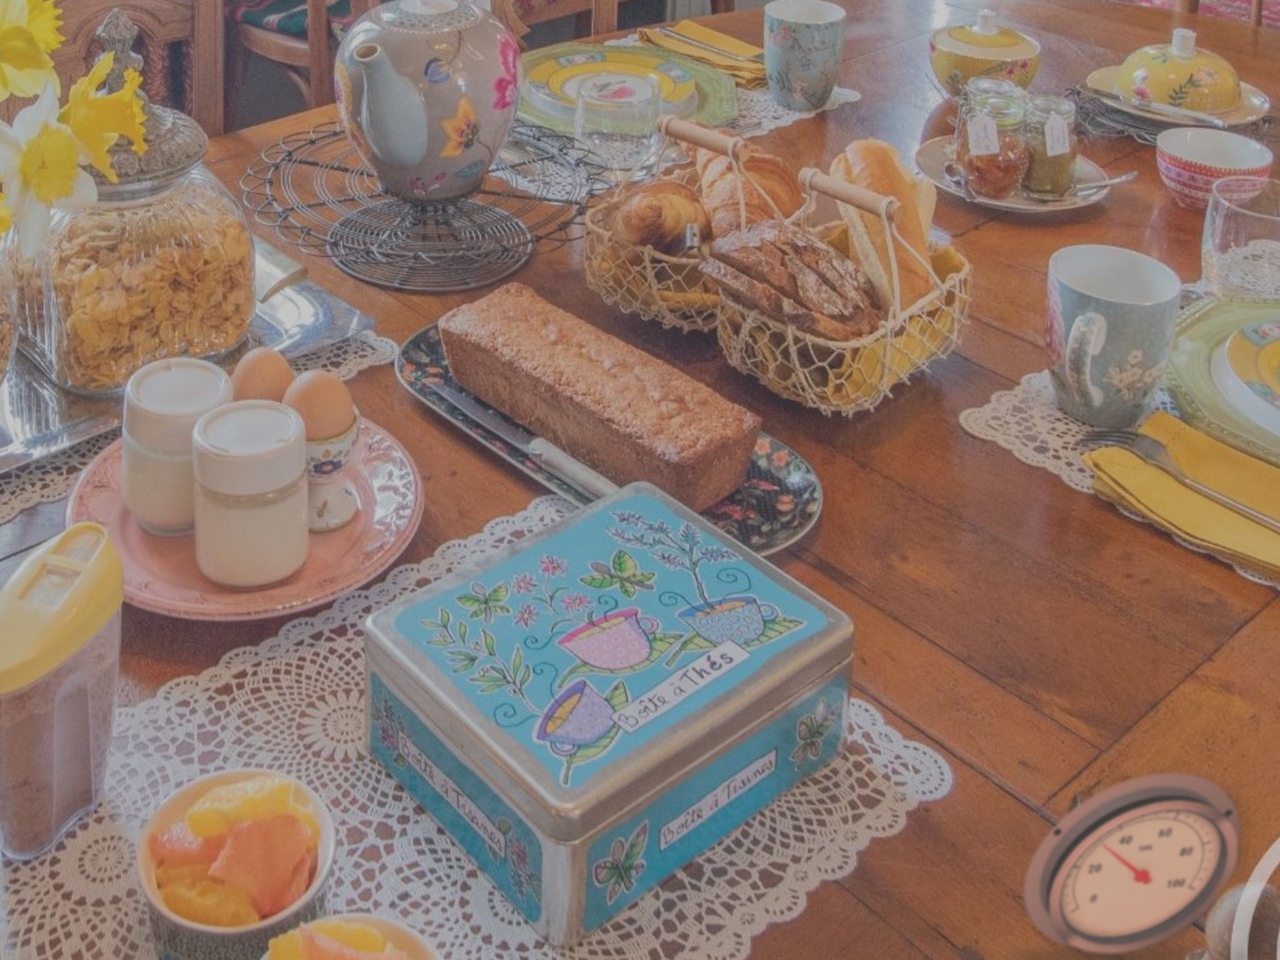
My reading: 32,%
